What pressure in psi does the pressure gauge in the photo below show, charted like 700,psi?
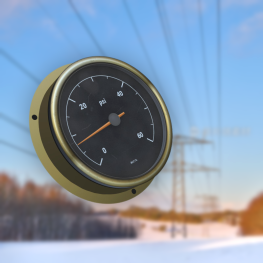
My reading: 7.5,psi
